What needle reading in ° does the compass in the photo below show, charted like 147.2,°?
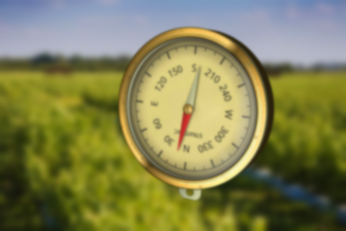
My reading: 10,°
